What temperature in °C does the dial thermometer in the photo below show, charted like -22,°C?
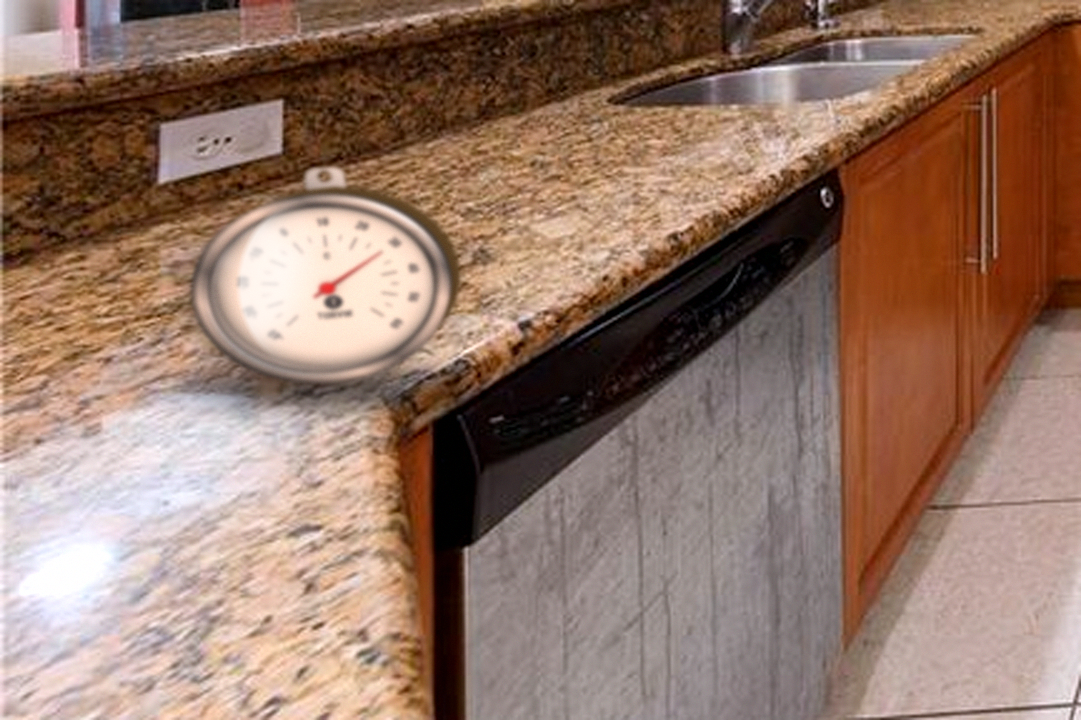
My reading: 30,°C
